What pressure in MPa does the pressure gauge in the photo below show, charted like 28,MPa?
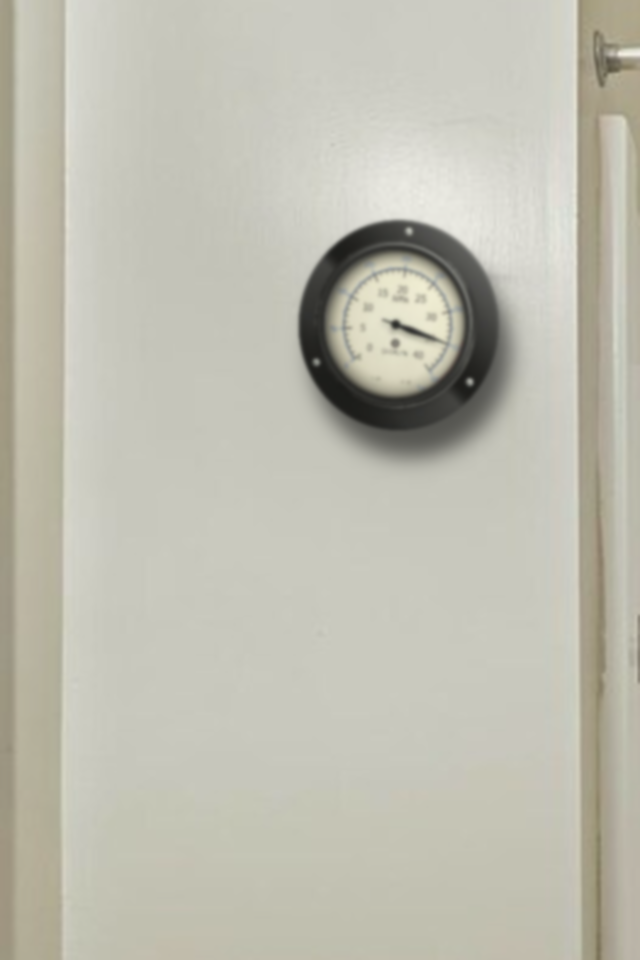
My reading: 35,MPa
